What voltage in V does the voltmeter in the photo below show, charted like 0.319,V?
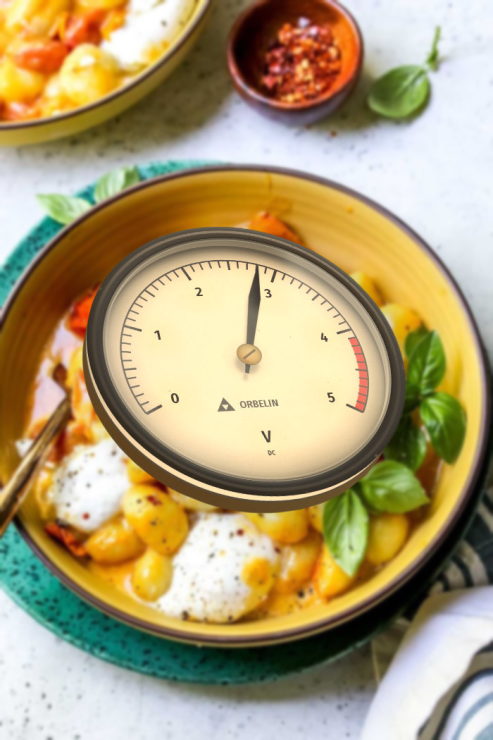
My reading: 2.8,V
